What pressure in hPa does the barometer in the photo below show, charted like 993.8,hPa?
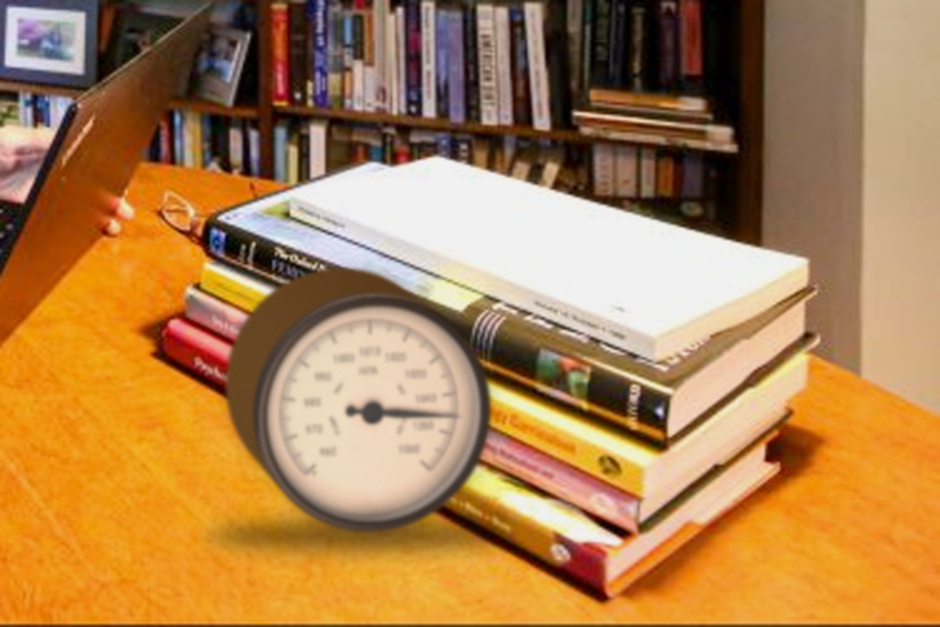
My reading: 1045,hPa
